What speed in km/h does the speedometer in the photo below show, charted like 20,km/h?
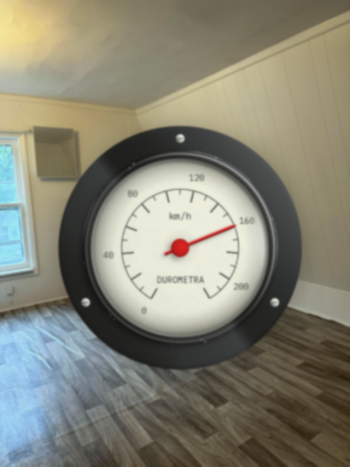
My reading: 160,km/h
